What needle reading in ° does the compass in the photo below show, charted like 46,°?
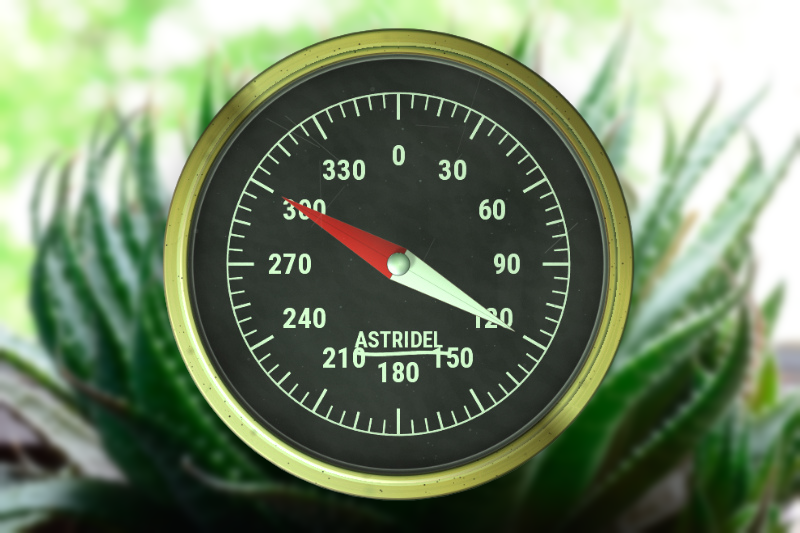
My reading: 300,°
